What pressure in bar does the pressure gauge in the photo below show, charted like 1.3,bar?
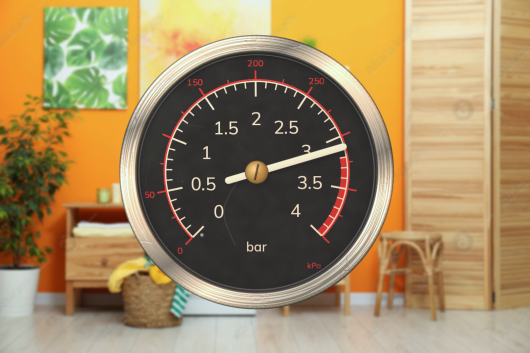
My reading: 3.1,bar
